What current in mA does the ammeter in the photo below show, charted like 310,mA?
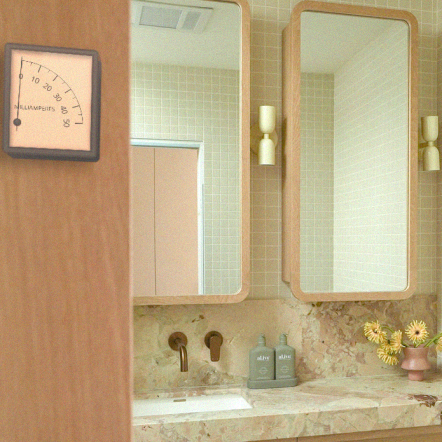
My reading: 0,mA
